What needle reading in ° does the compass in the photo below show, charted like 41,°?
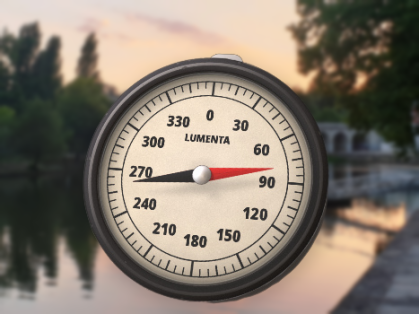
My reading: 80,°
